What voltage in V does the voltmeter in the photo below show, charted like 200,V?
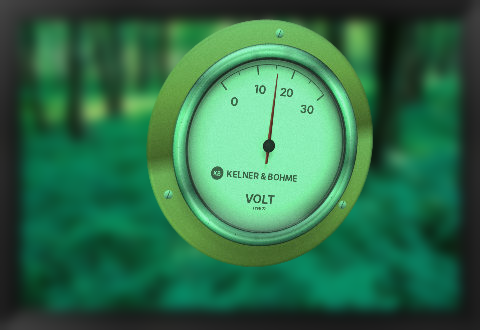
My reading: 15,V
